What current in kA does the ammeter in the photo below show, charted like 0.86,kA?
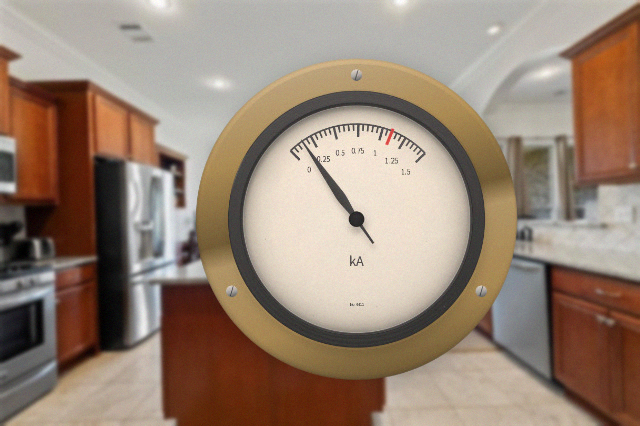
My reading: 0.15,kA
